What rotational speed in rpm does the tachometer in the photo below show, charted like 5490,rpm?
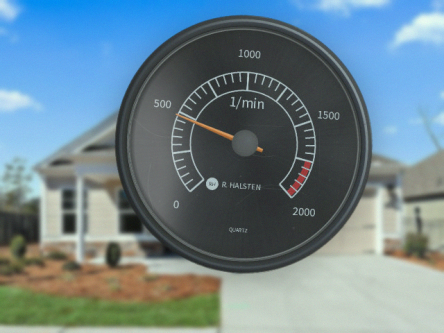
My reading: 475,rpm
